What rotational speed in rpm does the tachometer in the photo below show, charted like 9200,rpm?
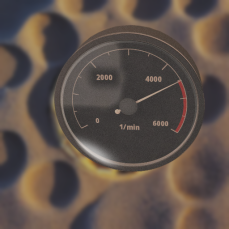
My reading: 4500,rpm
